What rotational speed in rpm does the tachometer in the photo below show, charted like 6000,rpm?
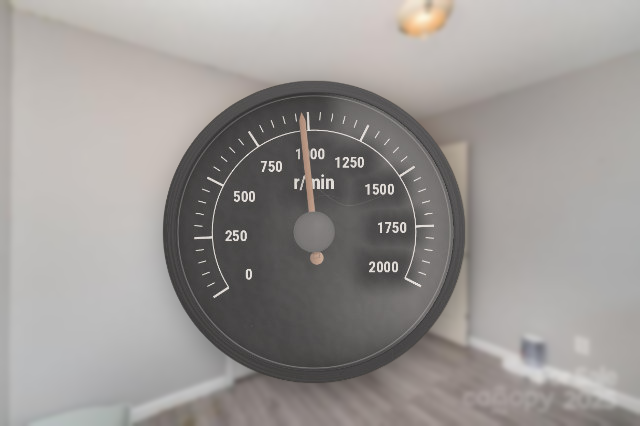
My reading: 975,rpm
